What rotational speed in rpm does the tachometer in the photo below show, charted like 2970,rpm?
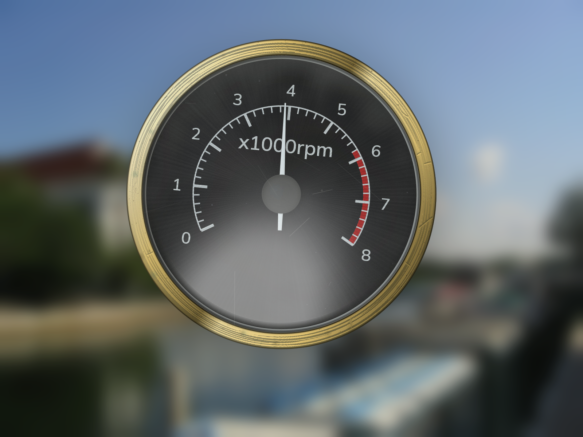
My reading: 3900,rpm
